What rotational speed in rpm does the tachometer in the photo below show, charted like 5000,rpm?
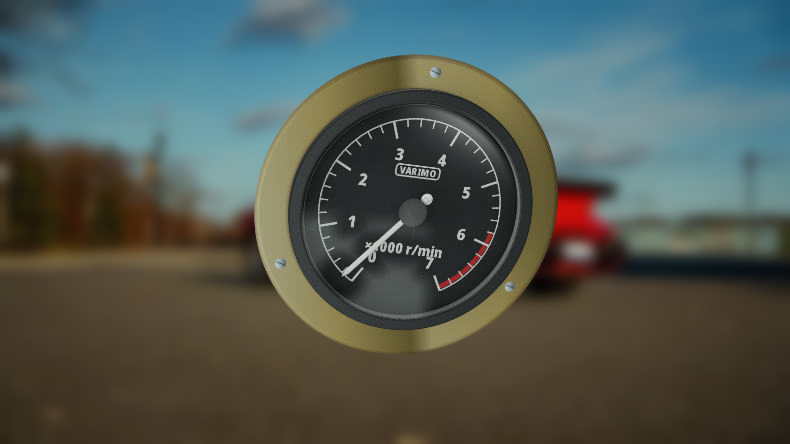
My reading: 200,rpm
